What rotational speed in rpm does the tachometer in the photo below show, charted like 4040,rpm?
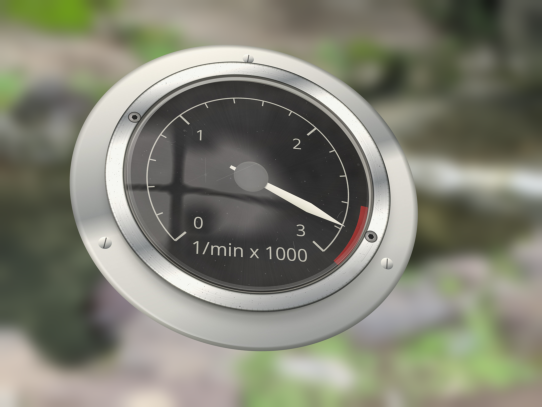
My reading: 2800,rpm
